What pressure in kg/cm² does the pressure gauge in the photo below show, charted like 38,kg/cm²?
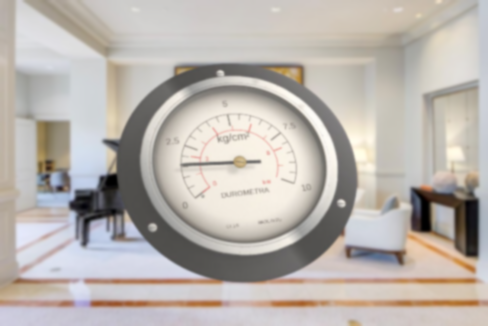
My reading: 1.5,kg/cm²
